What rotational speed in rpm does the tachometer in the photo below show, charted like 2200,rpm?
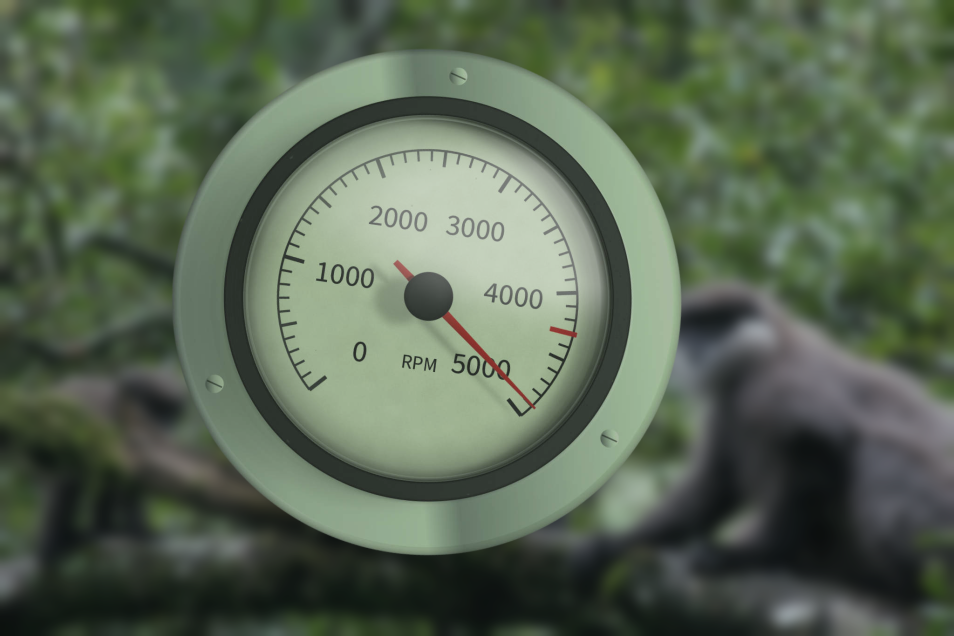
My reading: 4900,rpm
